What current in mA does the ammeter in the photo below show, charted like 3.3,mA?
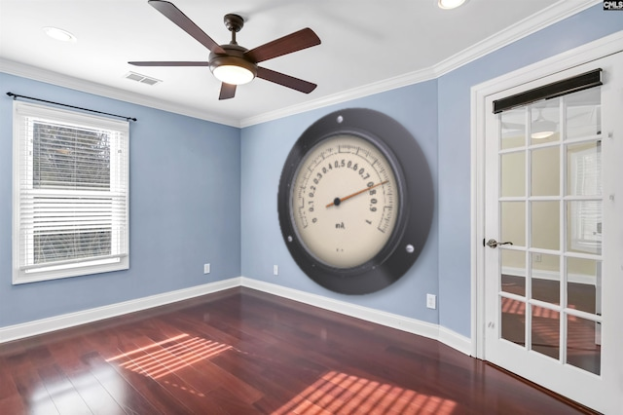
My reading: 0.8,mA
